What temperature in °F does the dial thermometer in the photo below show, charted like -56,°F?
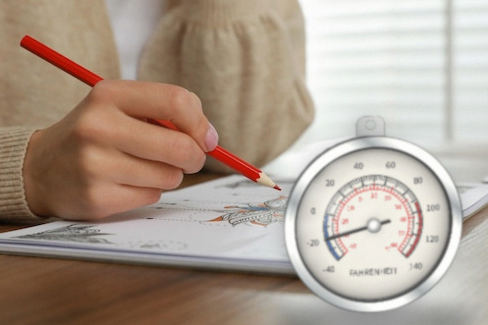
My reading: -20,°F
